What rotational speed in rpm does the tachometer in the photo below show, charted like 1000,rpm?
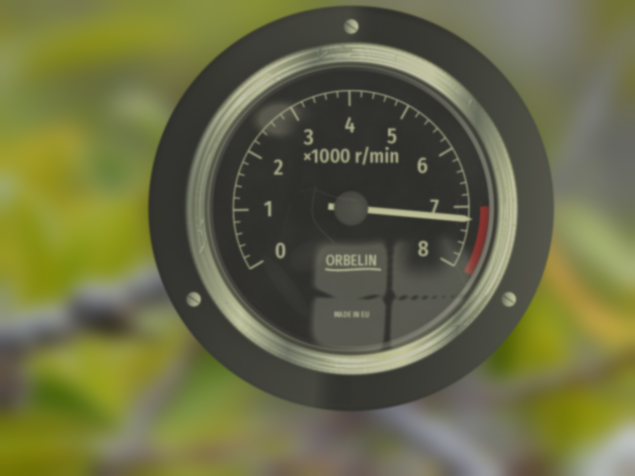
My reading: 7200,rpm
